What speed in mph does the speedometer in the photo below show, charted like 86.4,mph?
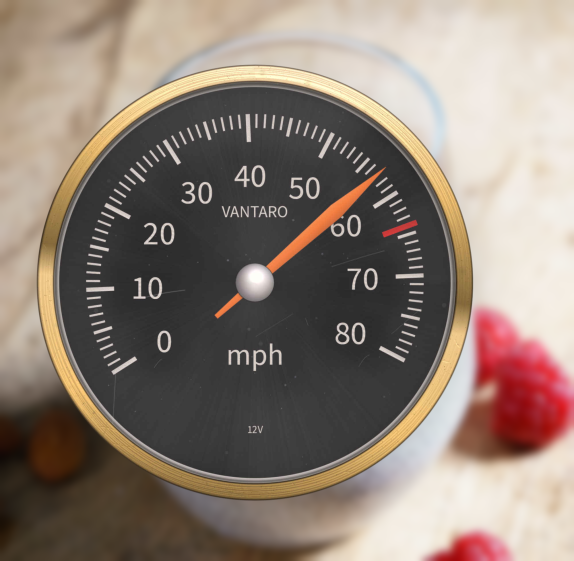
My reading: 57,mph
